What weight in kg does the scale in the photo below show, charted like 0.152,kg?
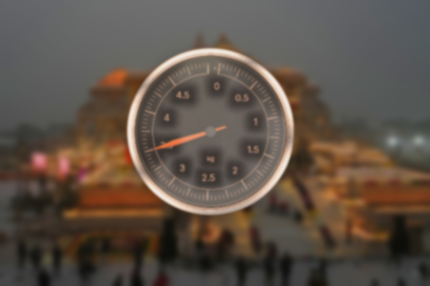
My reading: 3.5,kg
